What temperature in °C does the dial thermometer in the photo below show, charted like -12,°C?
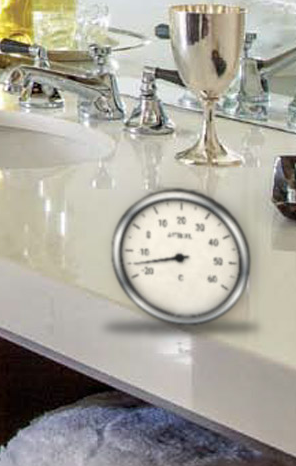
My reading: -15,°C
